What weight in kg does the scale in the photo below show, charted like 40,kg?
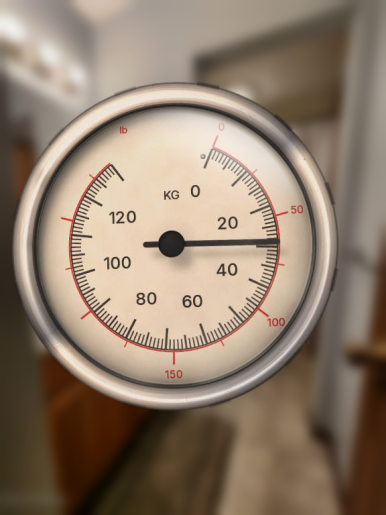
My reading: 29,kg
